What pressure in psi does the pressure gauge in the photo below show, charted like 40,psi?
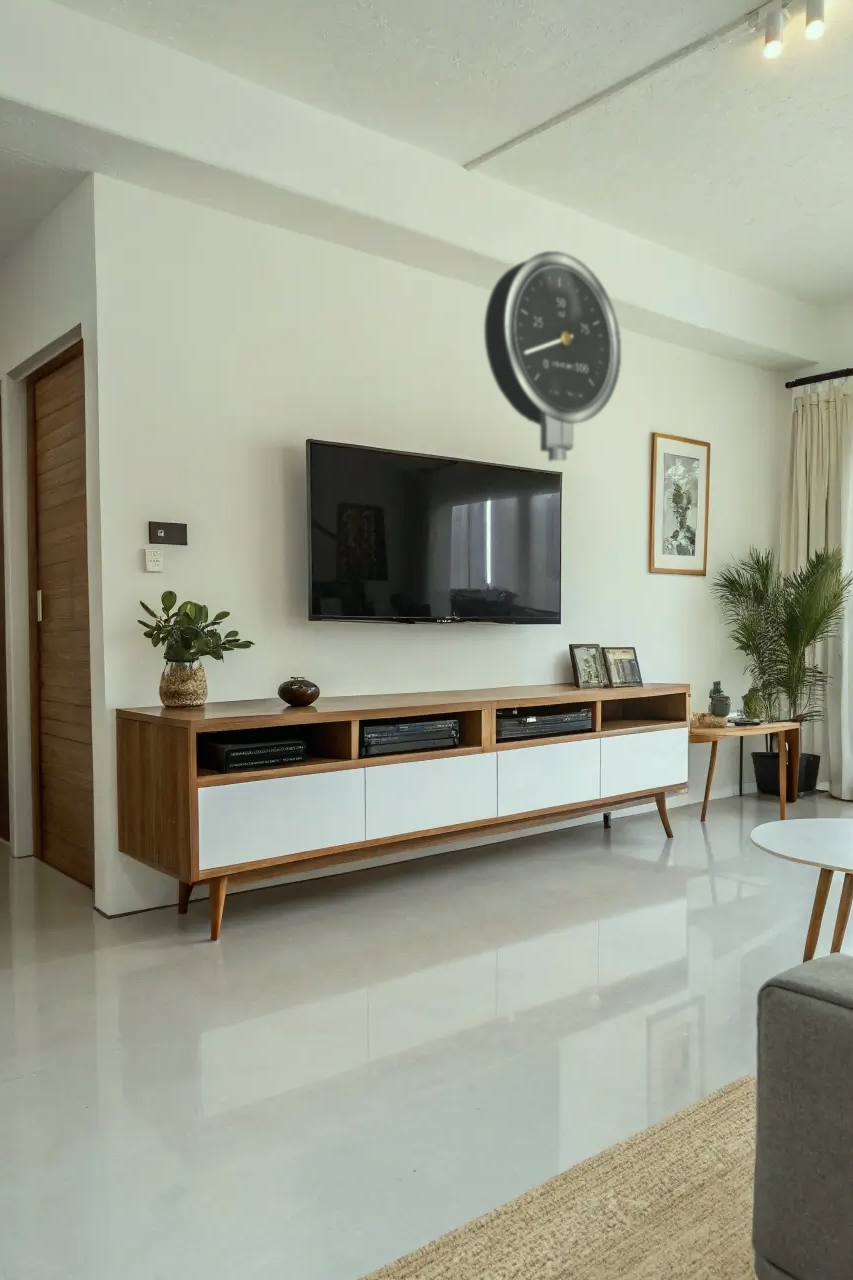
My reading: 10,psi
